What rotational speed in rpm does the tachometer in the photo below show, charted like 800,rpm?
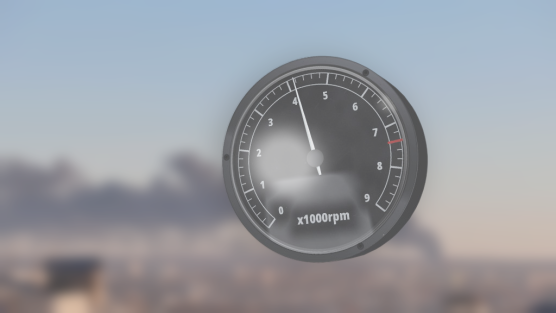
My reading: 4200,rpm
